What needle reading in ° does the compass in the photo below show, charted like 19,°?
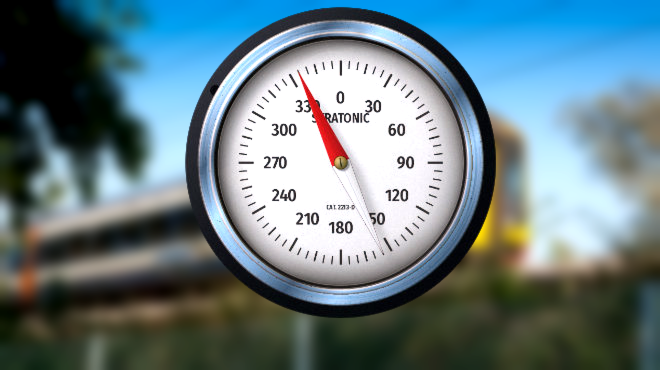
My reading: 335,°
